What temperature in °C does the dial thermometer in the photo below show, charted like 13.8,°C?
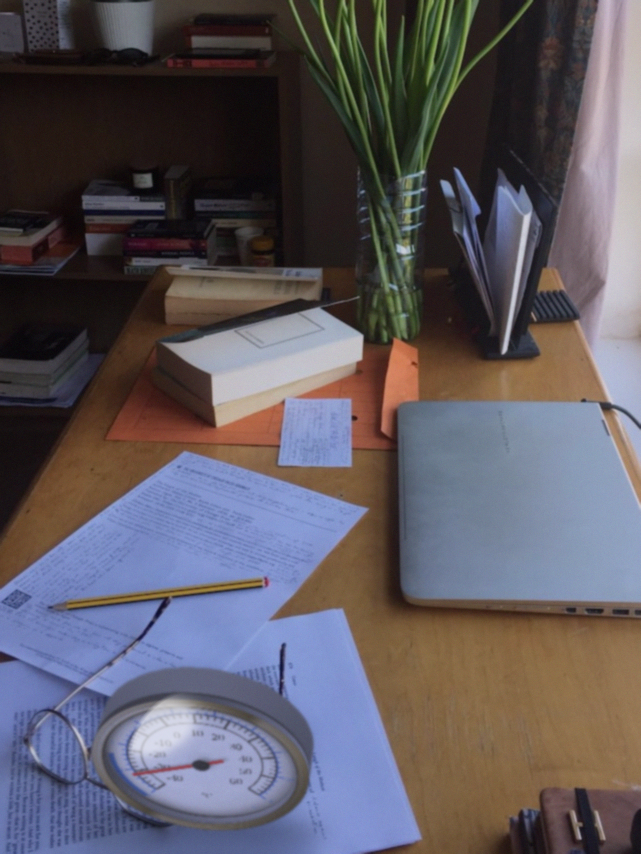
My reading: -30,°C
